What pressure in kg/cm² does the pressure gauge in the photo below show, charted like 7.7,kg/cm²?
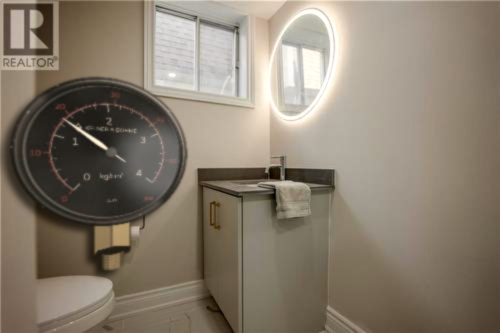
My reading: 1.3,kg/cm²
